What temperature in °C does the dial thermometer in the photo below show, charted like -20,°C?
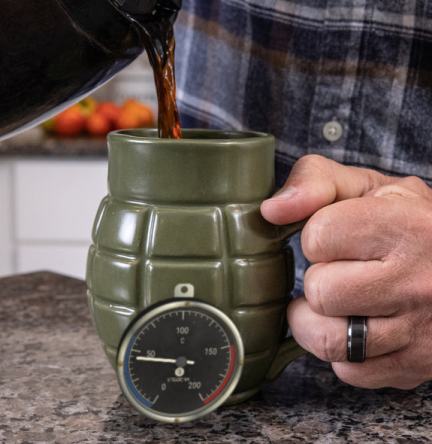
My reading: 45,°C
